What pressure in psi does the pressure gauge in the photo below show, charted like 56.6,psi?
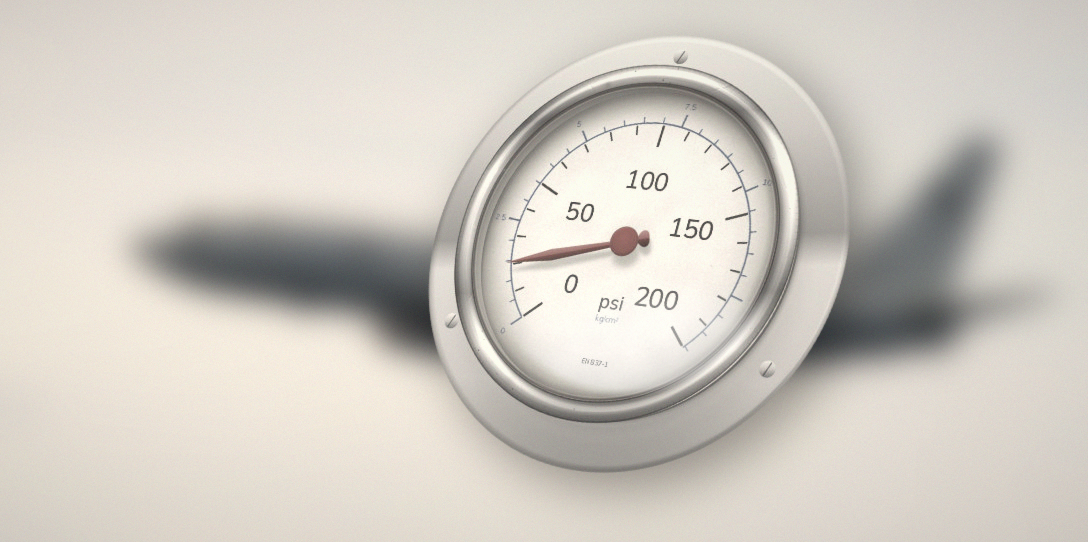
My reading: 20,psi
